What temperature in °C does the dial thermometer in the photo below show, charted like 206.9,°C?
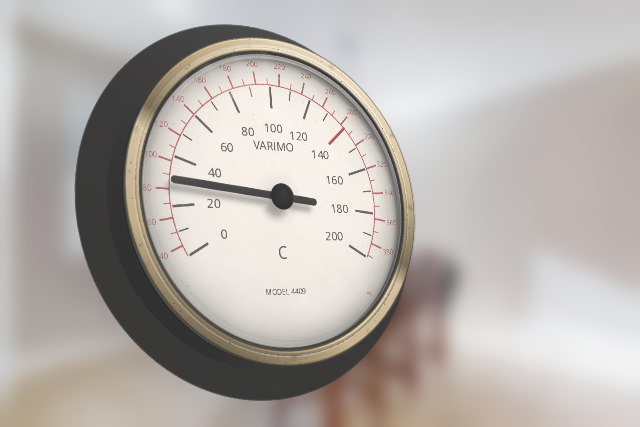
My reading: 30,°C
